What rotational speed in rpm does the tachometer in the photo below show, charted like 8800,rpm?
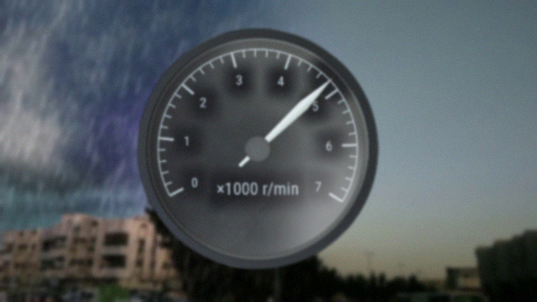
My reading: 4800,rpm
